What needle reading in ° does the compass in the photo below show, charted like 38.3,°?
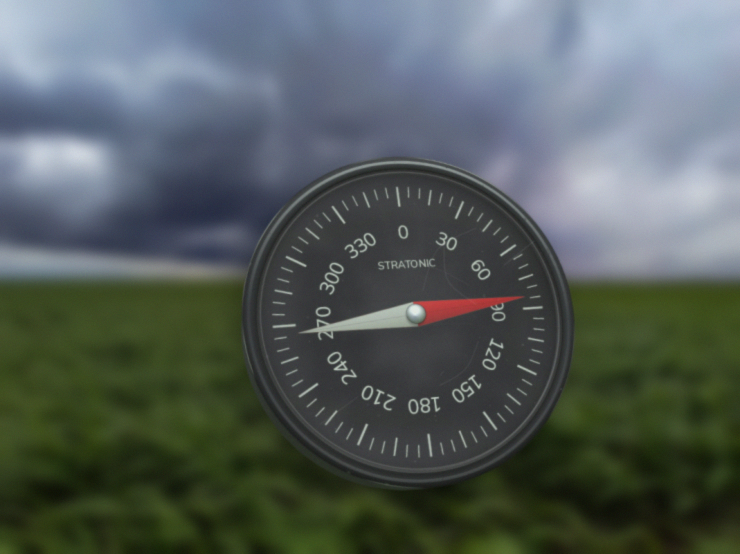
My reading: 85,°
